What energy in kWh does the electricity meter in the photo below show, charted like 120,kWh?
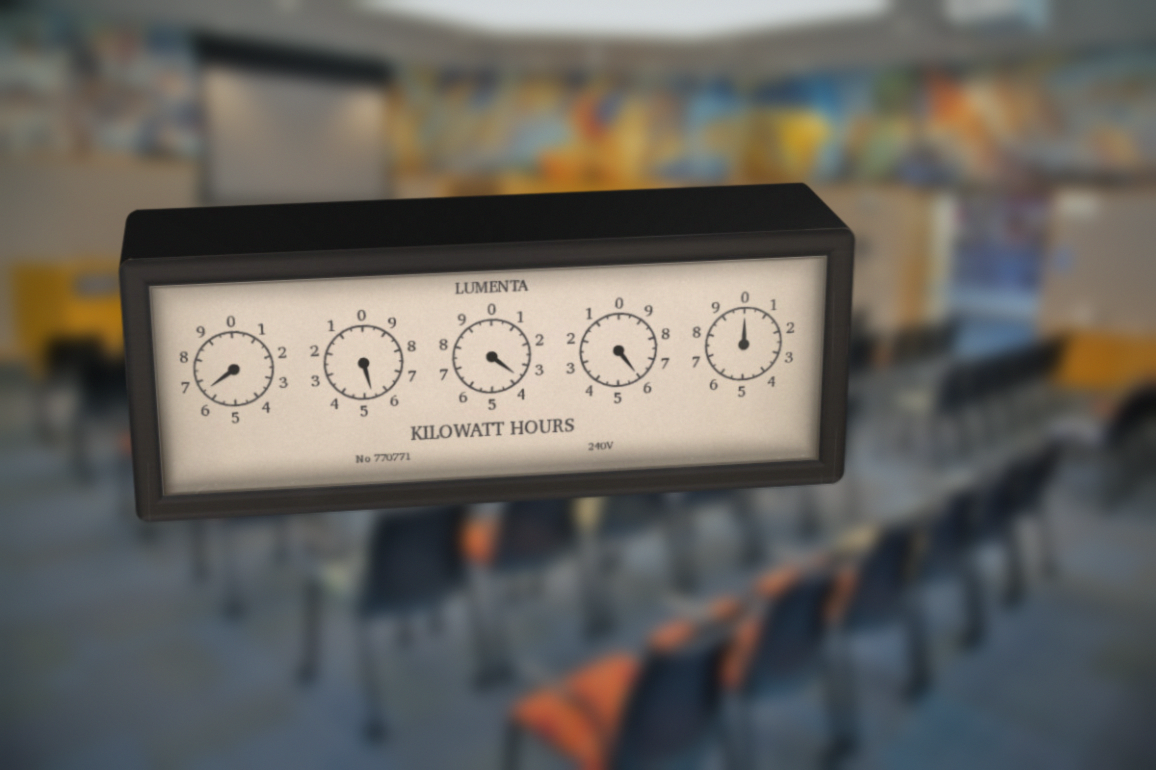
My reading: 65360,kWh
